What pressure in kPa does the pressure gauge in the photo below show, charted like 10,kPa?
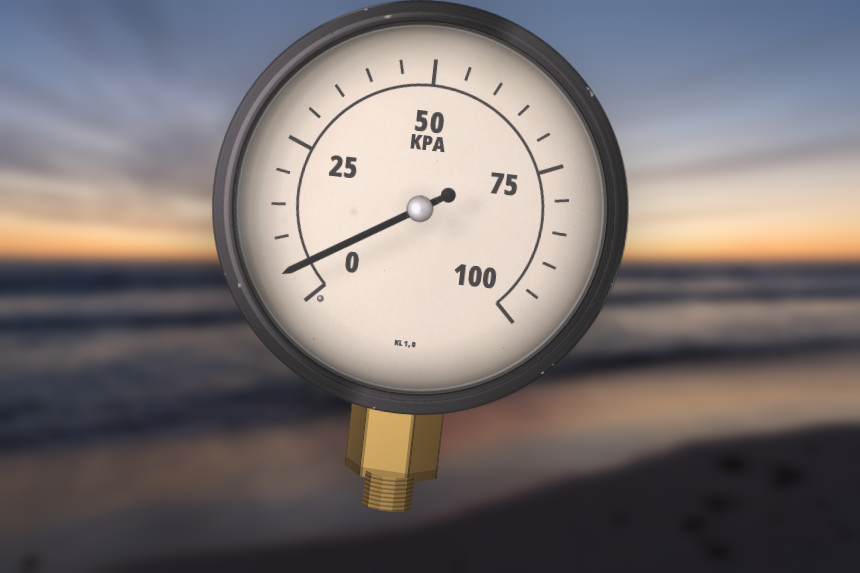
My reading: 5,kPa
